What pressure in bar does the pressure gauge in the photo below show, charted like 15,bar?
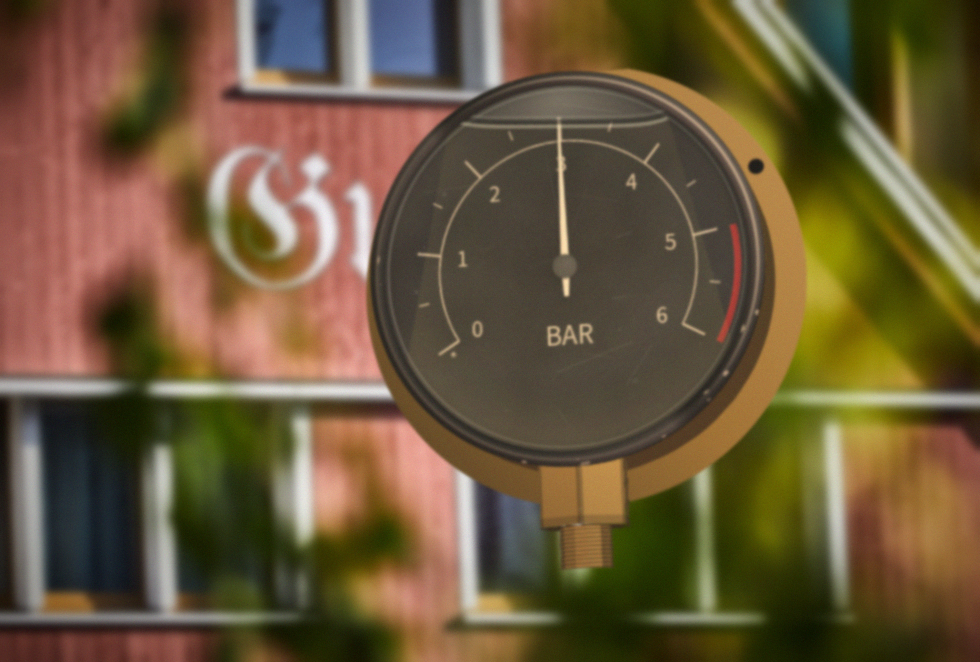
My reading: 3,bar
